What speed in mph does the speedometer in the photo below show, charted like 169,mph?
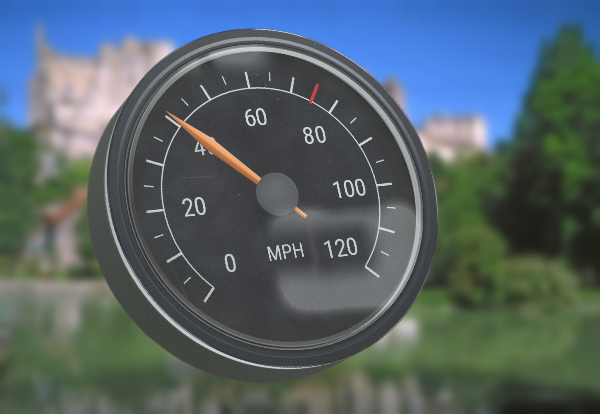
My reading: 40,mph
